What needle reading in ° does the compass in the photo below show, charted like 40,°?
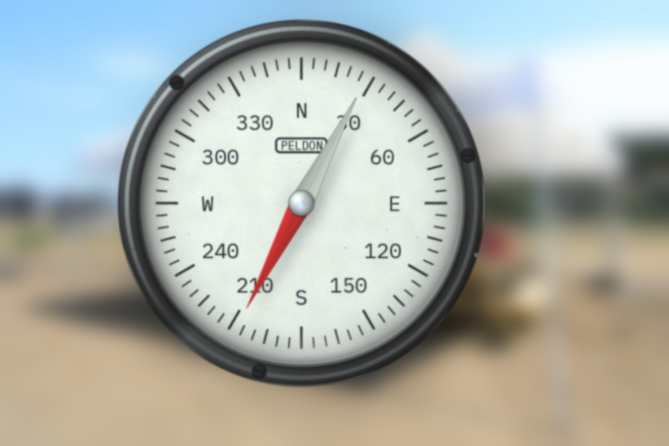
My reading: 207.5,°
